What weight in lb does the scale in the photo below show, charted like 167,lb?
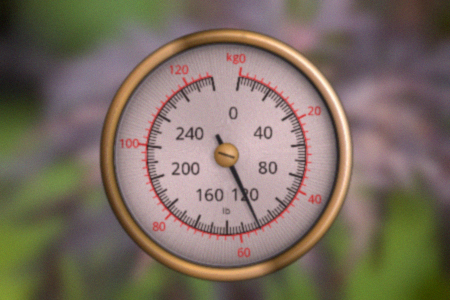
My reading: 120,lb
